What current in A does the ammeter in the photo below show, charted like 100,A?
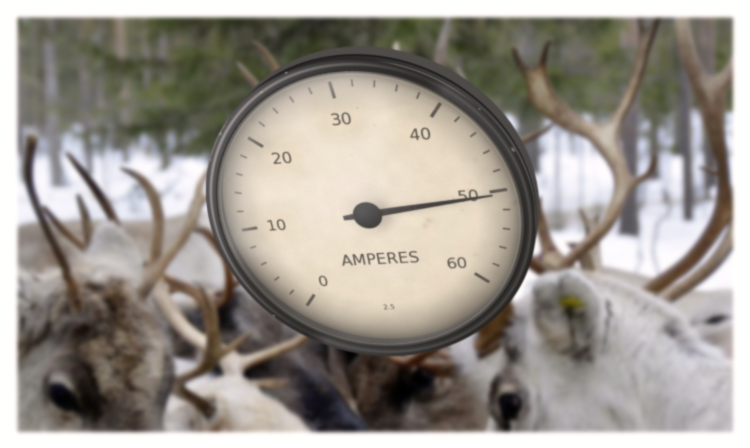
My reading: 50,A
